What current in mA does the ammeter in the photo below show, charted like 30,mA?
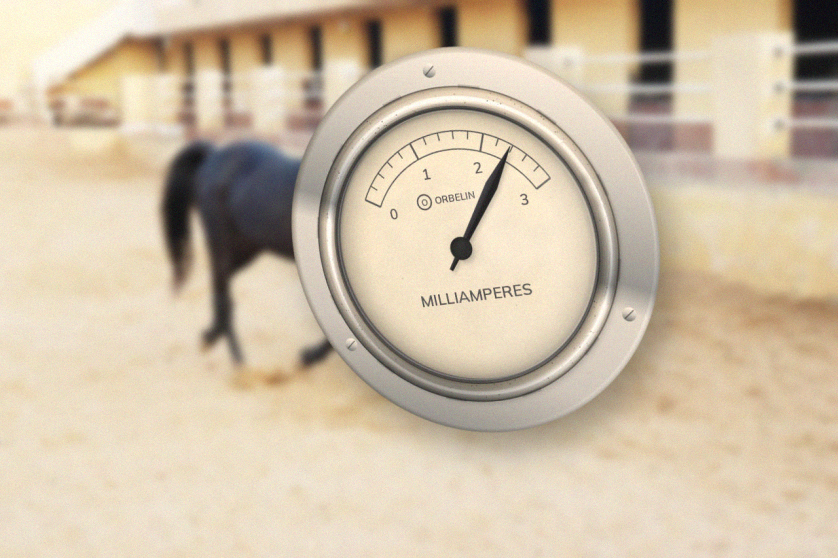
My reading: 2.4,mA
